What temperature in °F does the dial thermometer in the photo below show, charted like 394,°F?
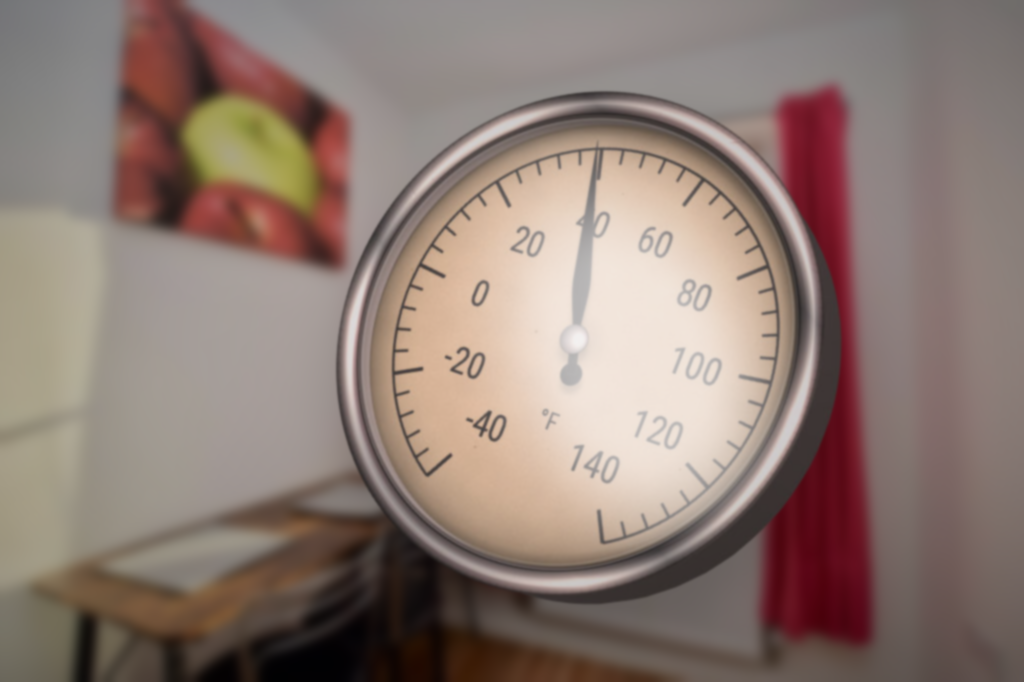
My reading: 40,°F
